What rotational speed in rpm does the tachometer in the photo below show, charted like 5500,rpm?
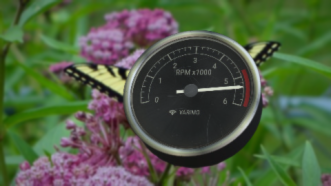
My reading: 5400,rpm
